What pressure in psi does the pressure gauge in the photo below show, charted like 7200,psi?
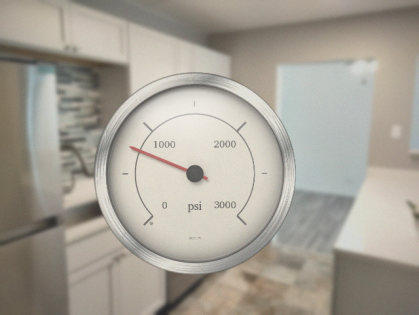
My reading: 750,psi
